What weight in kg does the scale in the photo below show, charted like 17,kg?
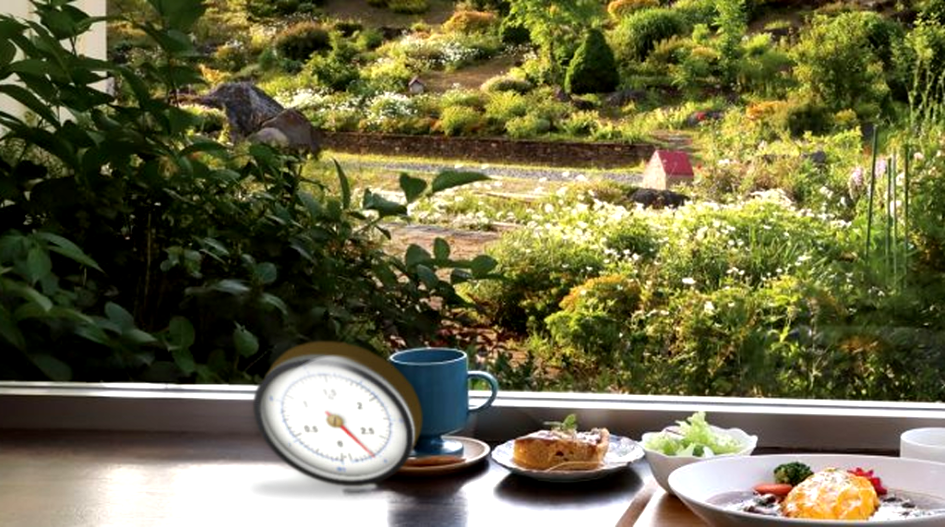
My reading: 2.75,kg
